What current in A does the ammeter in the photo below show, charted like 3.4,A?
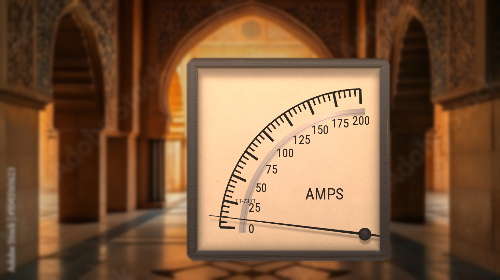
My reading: 10,A
